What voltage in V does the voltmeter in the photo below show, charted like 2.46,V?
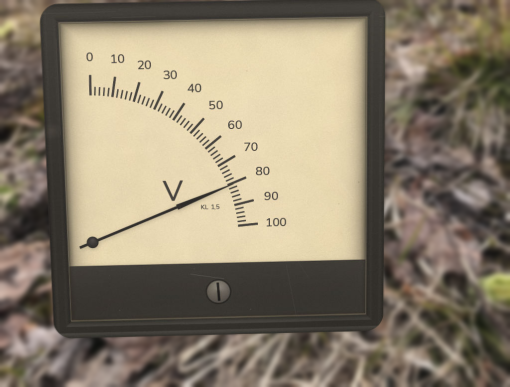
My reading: 80,V
